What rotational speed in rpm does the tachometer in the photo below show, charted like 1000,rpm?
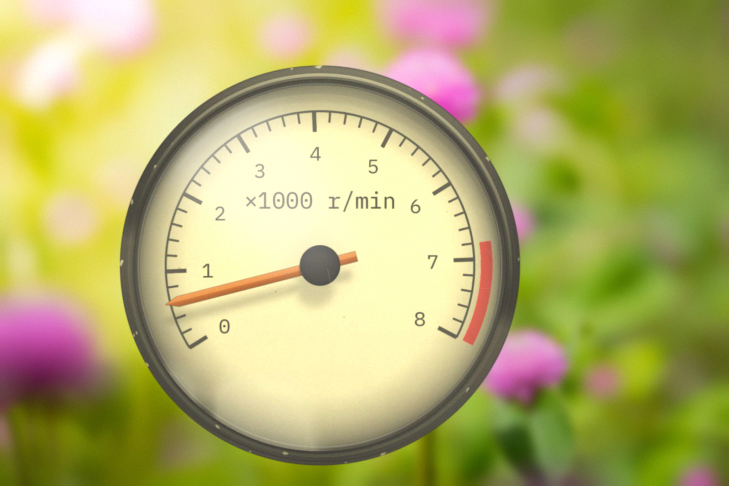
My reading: 600,rpm
